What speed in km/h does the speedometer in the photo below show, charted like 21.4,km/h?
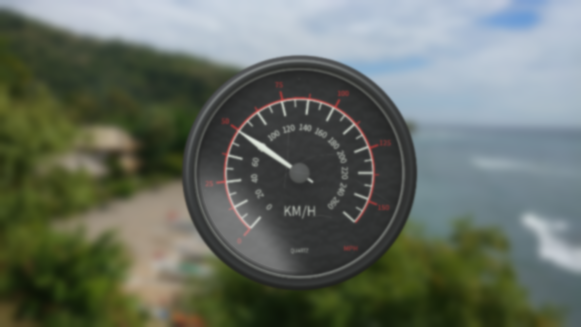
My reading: 80,km/h
